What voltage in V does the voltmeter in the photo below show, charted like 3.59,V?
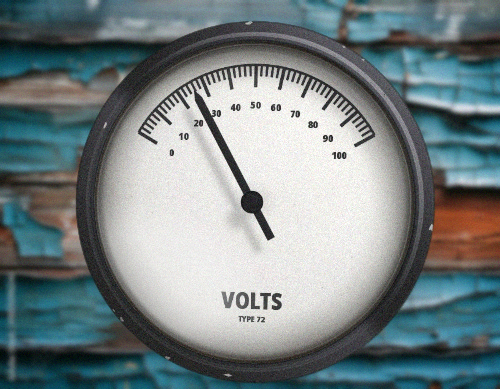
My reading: 26,V
